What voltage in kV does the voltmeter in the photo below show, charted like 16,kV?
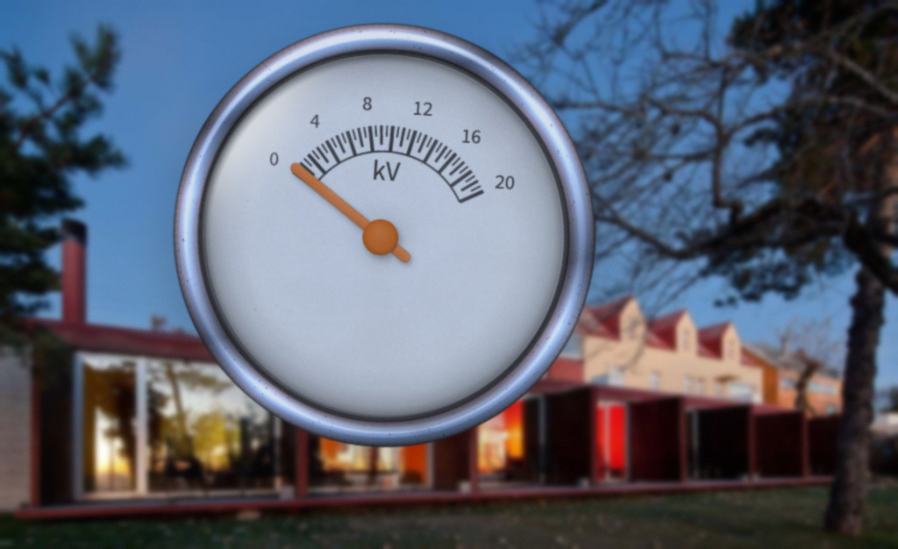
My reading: 0.5,kV
